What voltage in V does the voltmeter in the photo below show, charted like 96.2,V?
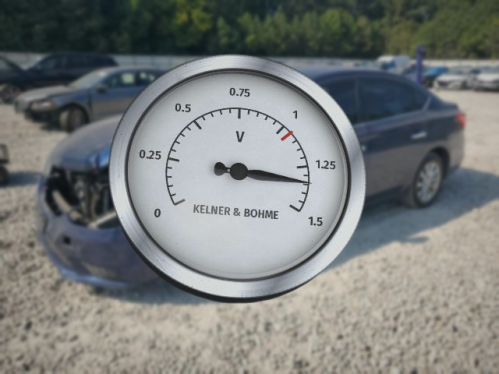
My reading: 1.35,V
